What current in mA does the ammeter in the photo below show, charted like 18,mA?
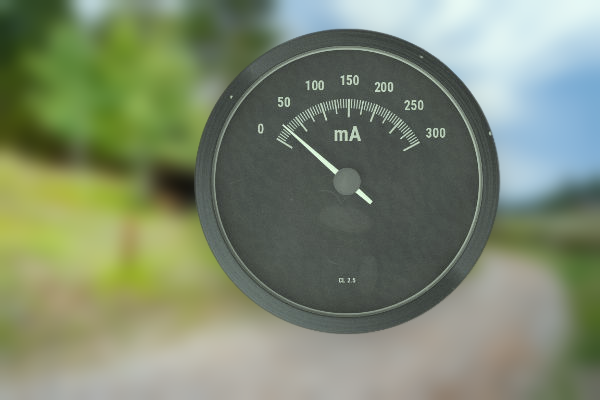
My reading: 25,mA
